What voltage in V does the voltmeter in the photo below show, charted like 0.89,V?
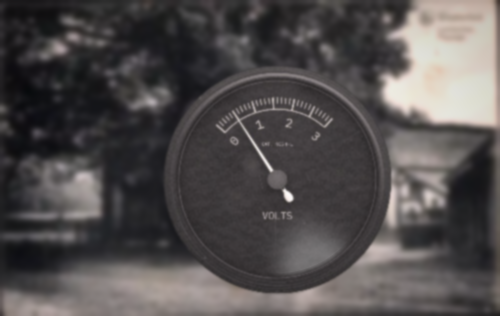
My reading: 0.5,V
